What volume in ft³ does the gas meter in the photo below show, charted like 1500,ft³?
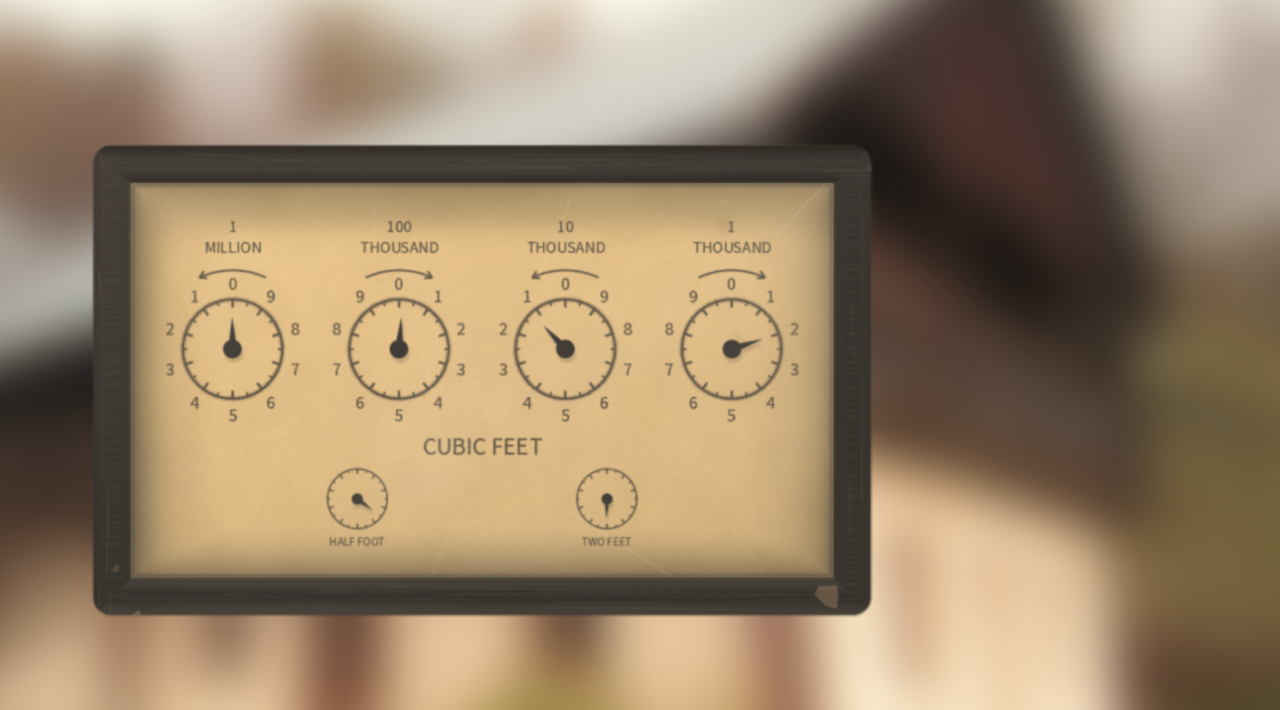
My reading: 1200,ft³
